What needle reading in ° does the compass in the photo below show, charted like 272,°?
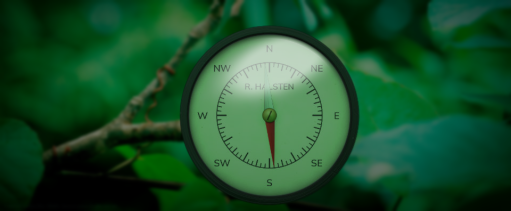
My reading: 175,°
